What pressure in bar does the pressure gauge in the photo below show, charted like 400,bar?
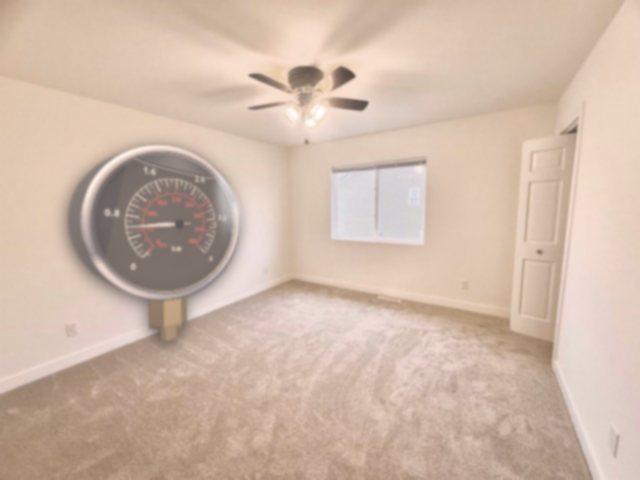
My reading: 0.6,bar
